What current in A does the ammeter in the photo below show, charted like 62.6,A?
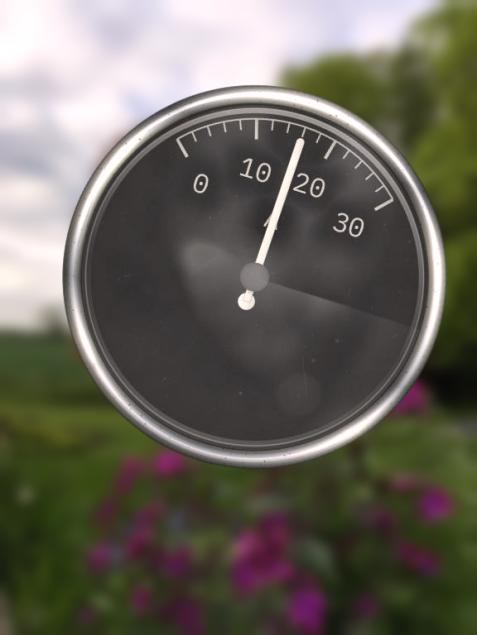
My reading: 16,A
